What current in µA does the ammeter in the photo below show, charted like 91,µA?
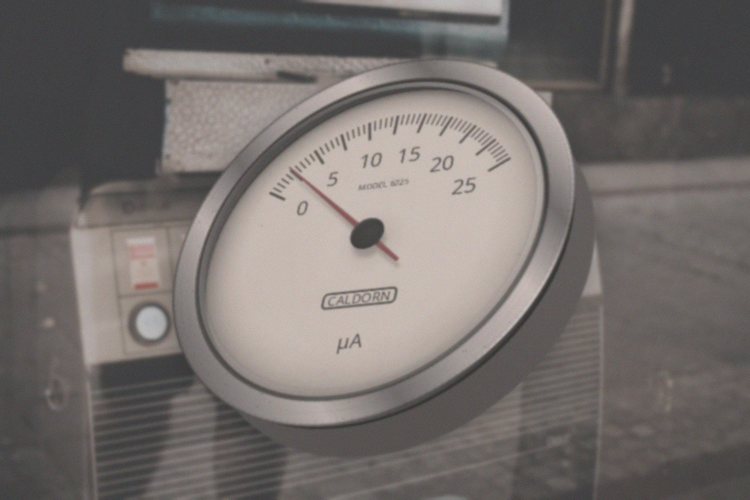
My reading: 2.5,µA
